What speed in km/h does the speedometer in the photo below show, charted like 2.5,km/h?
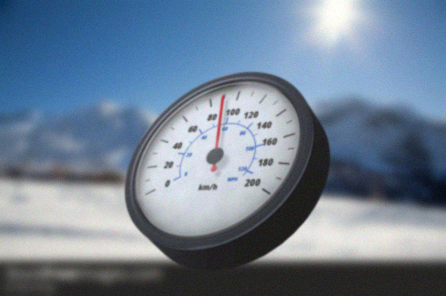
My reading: 90,km/h
